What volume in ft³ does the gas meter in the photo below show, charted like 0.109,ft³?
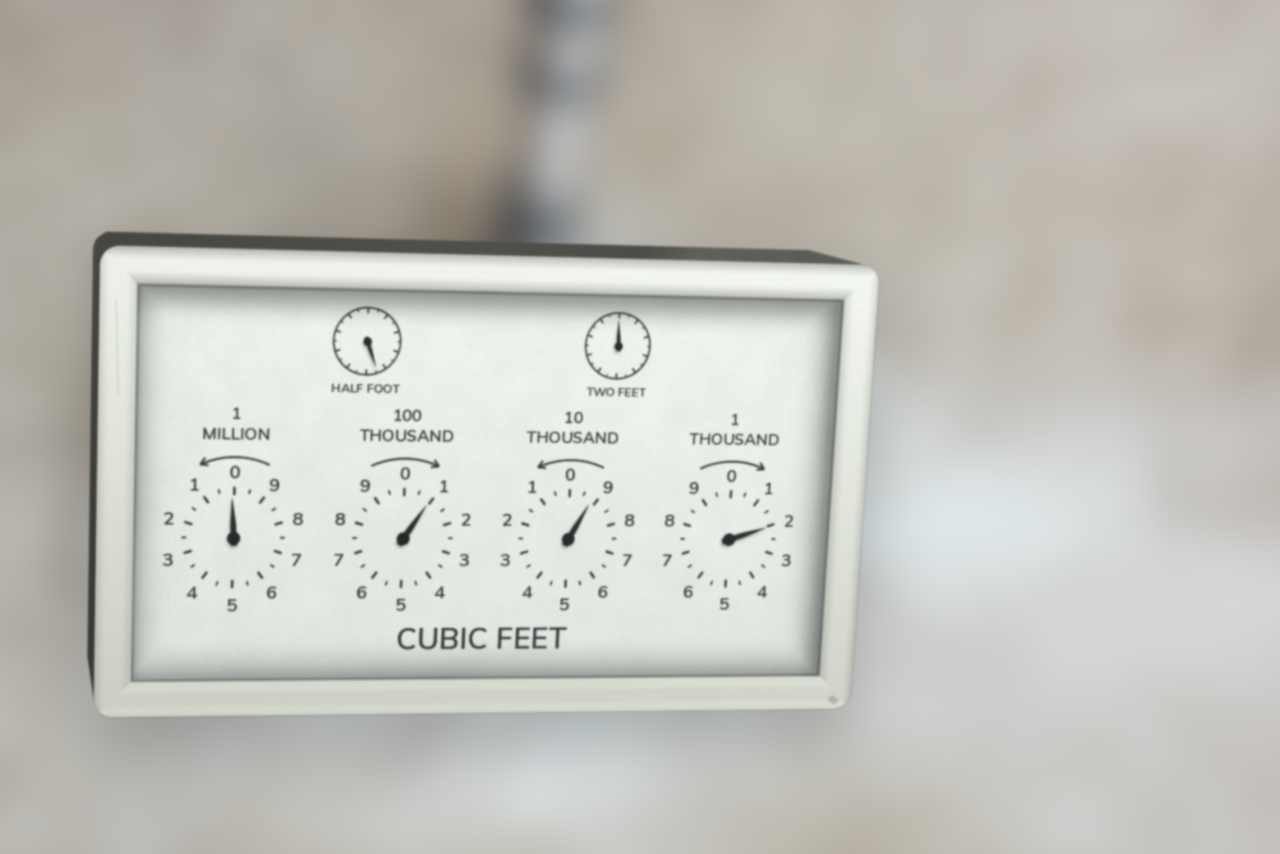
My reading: 9200,ft³
